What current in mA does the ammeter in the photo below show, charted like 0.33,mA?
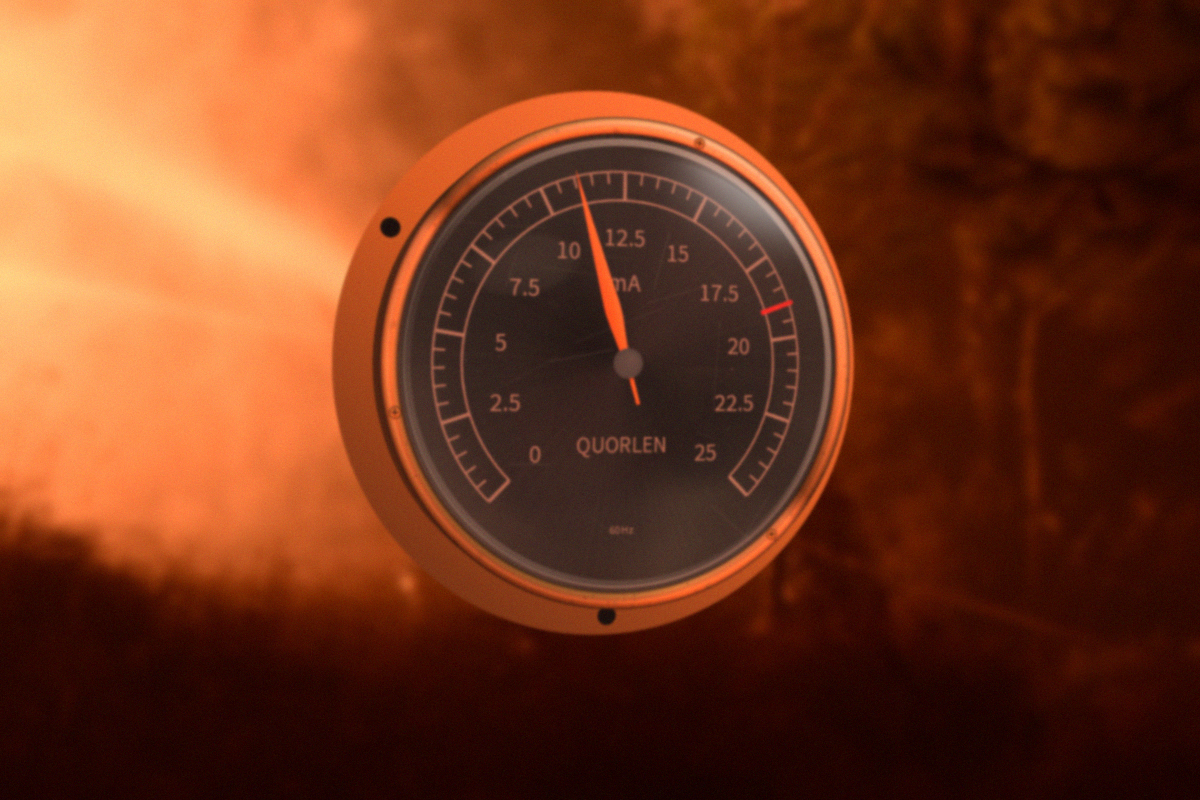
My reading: 11,mA
